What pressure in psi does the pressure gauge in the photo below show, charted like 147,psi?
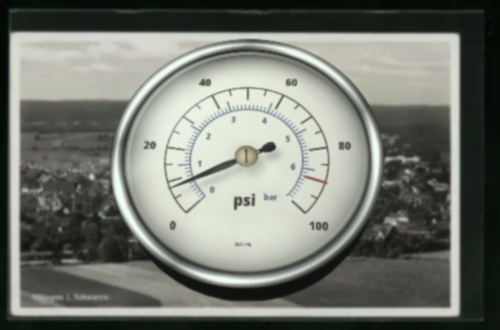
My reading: 7.5,psi
